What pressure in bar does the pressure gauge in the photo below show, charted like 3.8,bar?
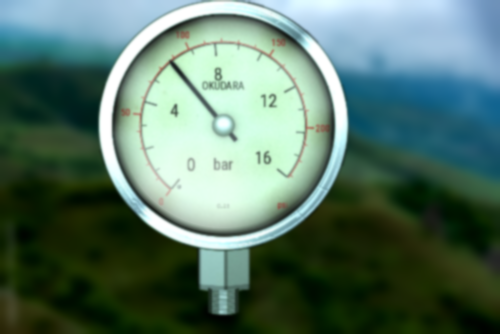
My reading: 6,bar
